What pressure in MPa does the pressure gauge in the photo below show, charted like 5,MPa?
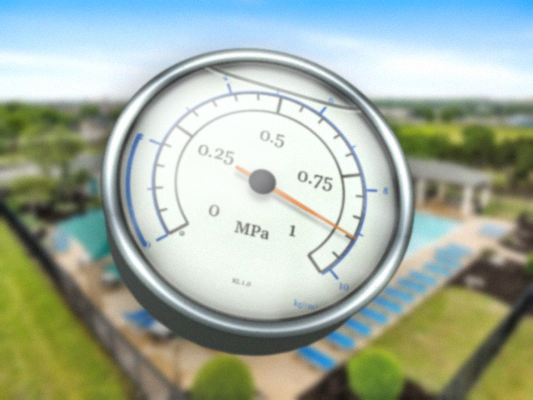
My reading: 0.9,MPa
